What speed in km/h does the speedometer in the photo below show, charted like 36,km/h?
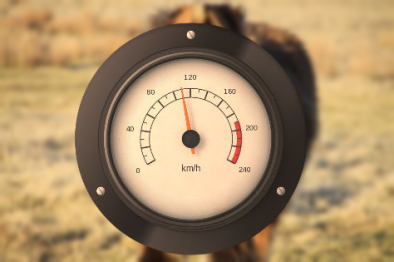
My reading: 110,km/h
